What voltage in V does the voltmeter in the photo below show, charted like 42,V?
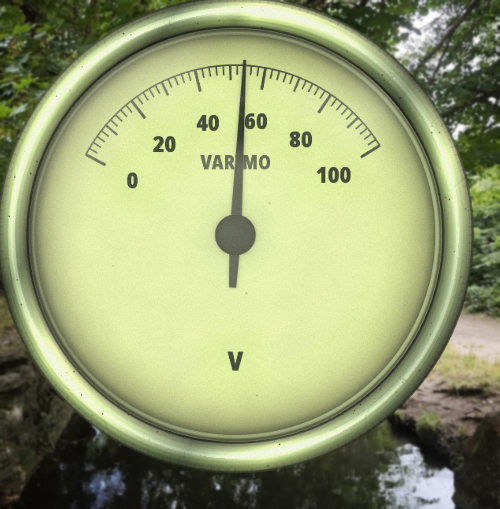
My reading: 54,V
